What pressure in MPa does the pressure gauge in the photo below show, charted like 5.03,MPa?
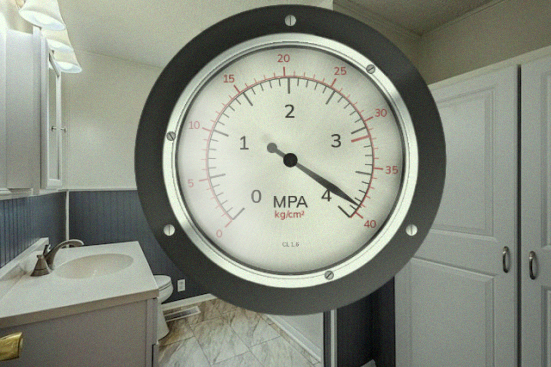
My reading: 3.85,MPa
